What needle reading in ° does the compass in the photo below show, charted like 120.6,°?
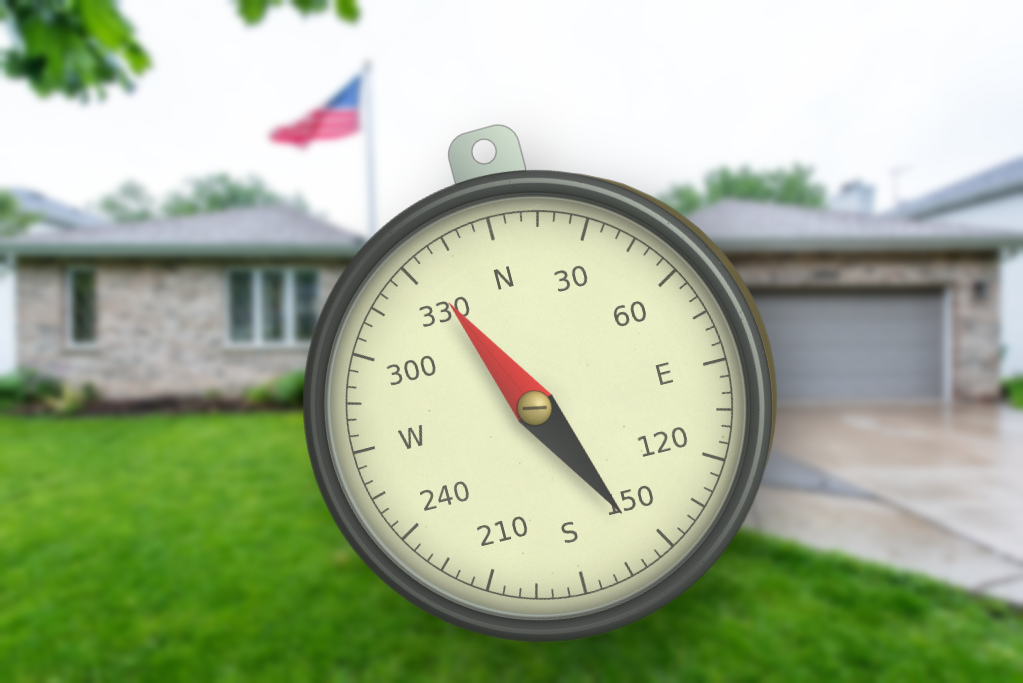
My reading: 335,°
